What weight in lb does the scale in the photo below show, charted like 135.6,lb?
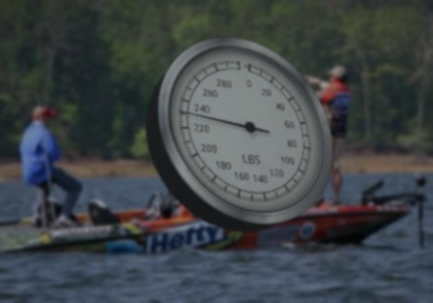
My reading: 230,lb
